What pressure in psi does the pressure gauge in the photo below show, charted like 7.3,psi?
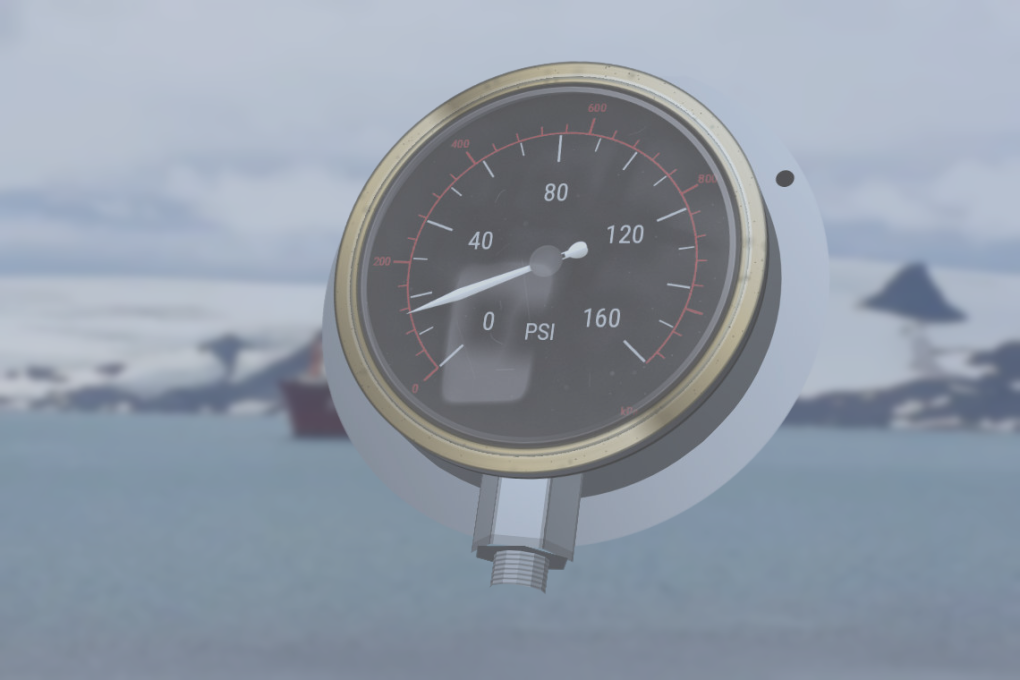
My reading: 15,psi
